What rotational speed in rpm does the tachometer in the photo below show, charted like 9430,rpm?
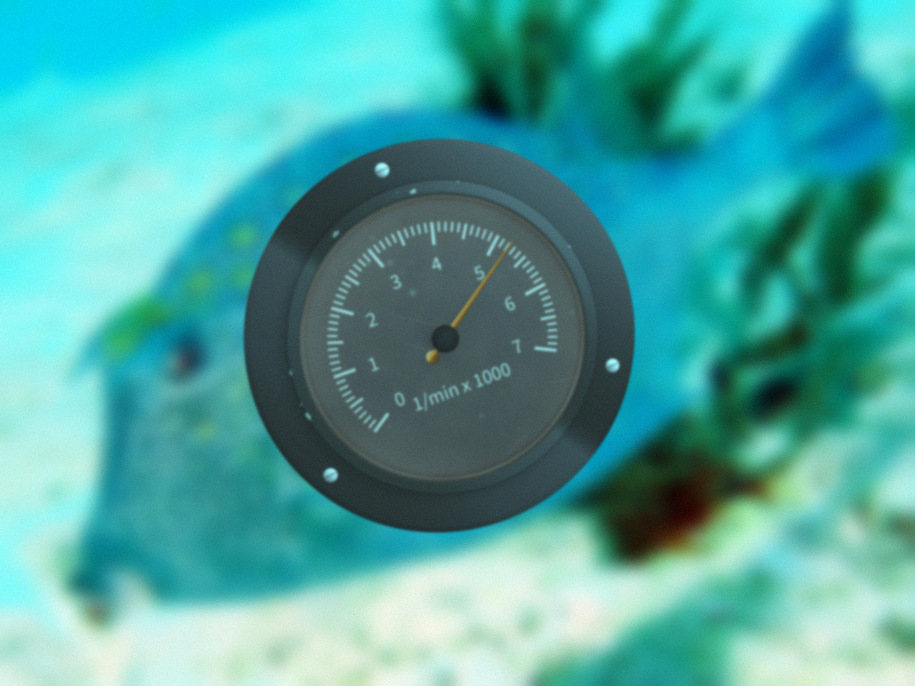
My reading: 5200,rpm
